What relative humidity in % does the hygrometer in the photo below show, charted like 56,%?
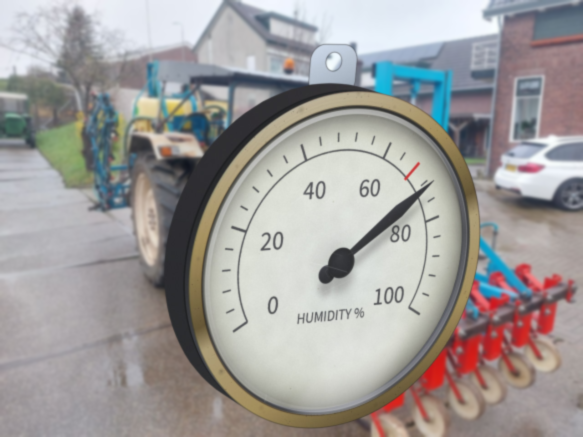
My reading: 72,%
